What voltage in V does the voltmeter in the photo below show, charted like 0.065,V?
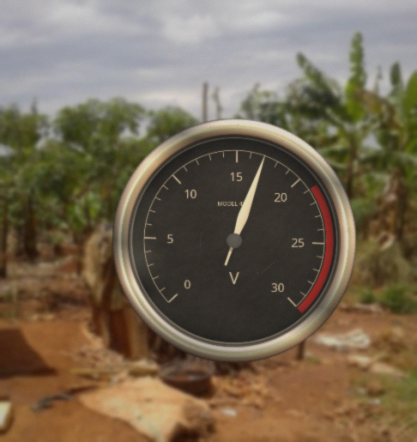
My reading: 17,V
